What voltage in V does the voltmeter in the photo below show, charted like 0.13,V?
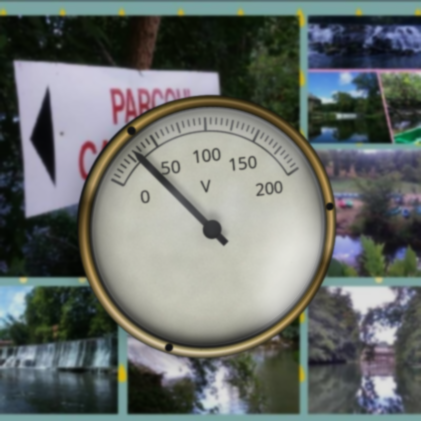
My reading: 30,V
